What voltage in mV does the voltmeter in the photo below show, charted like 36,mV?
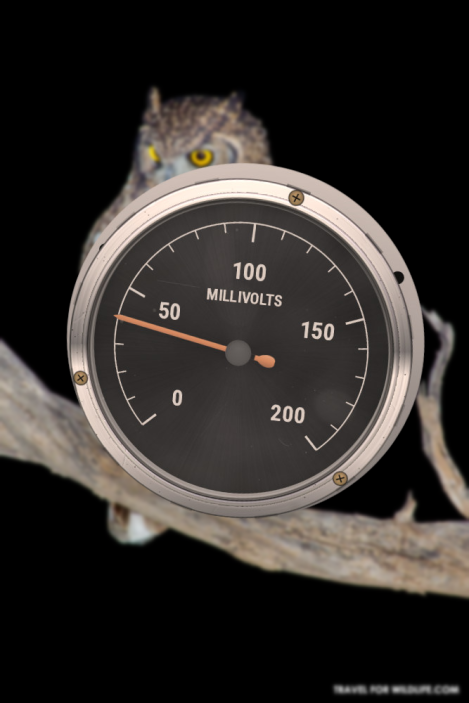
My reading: 40,mV
